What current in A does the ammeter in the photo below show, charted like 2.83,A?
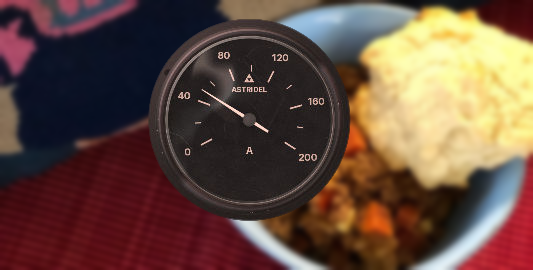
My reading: 50,A
